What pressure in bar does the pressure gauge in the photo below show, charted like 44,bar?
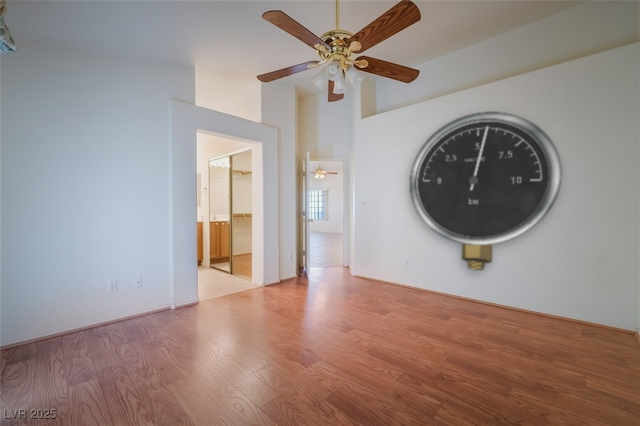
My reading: 5.5,bar
